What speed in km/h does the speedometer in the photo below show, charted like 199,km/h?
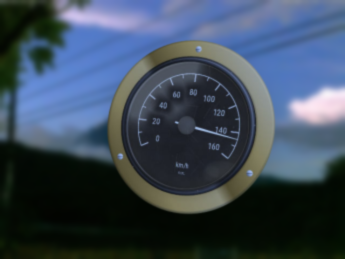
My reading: 145,km/h
